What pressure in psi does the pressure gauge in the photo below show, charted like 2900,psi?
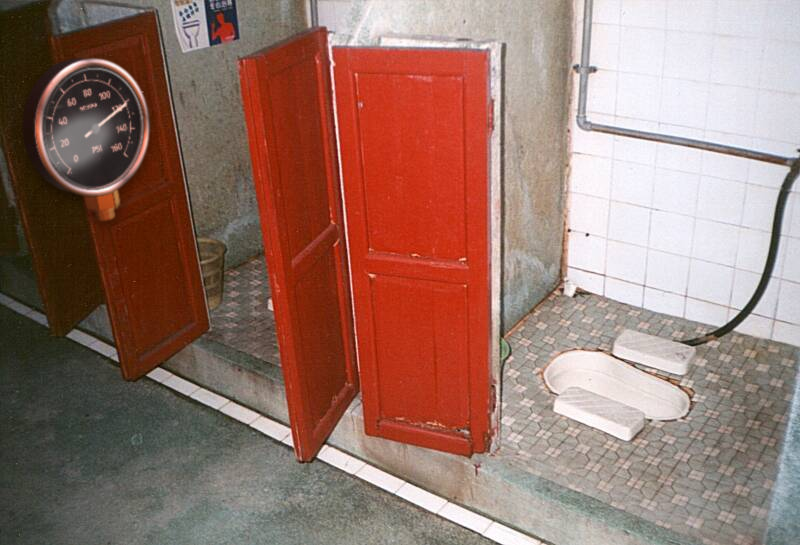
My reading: 120,psi
